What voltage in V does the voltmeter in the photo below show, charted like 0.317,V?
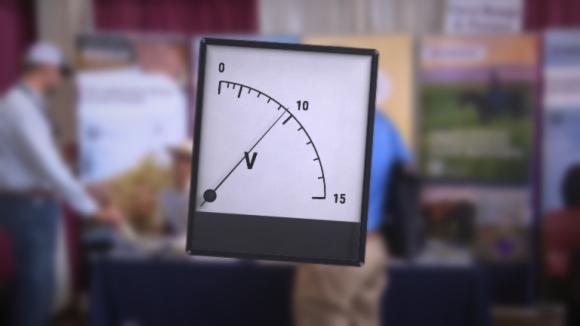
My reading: 9.5,V
